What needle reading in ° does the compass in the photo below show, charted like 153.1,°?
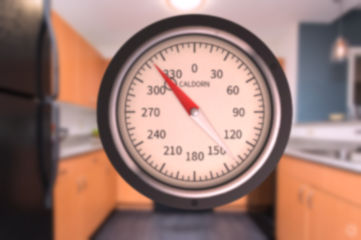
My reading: 320,°
